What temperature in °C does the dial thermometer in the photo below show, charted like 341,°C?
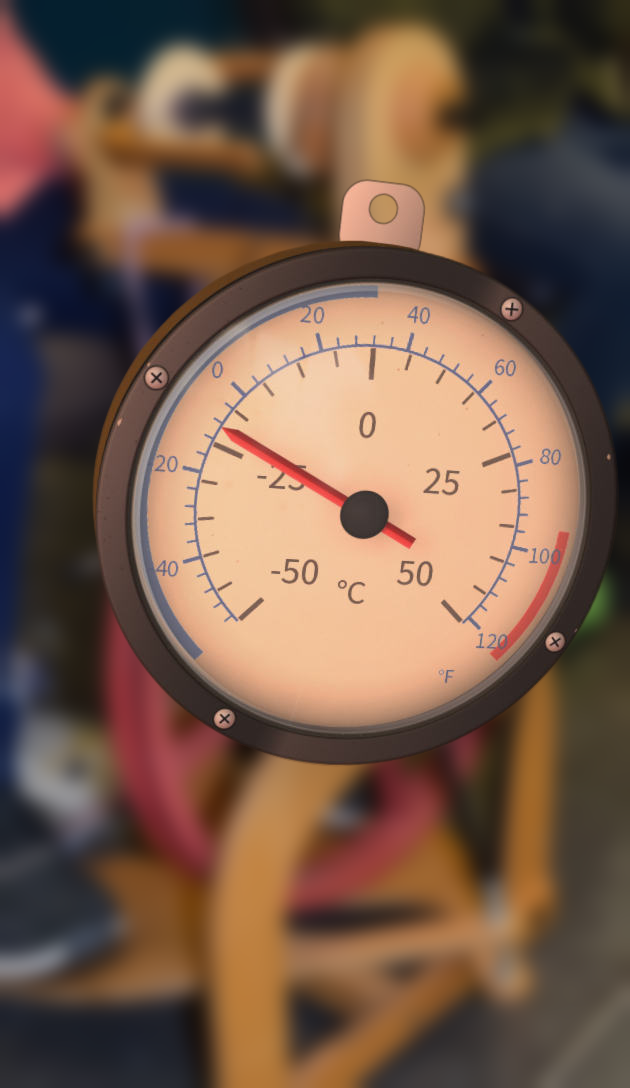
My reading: -22.5,°C
